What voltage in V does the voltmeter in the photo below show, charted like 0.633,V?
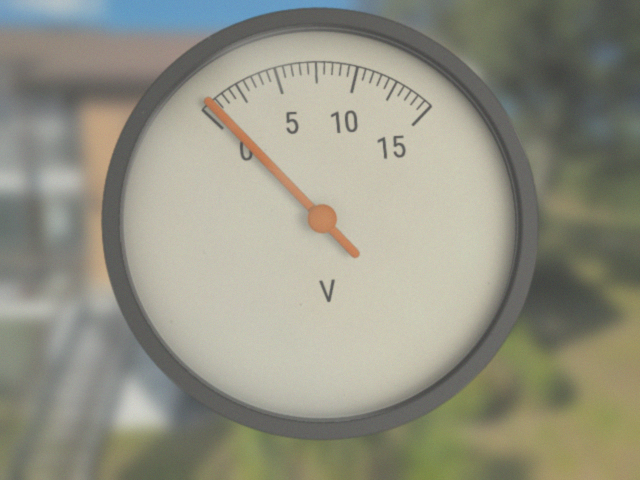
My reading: 0.5,V
